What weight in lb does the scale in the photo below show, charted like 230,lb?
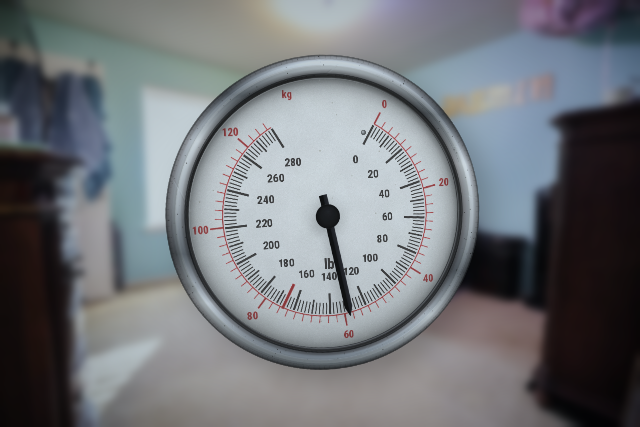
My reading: 130,lb
